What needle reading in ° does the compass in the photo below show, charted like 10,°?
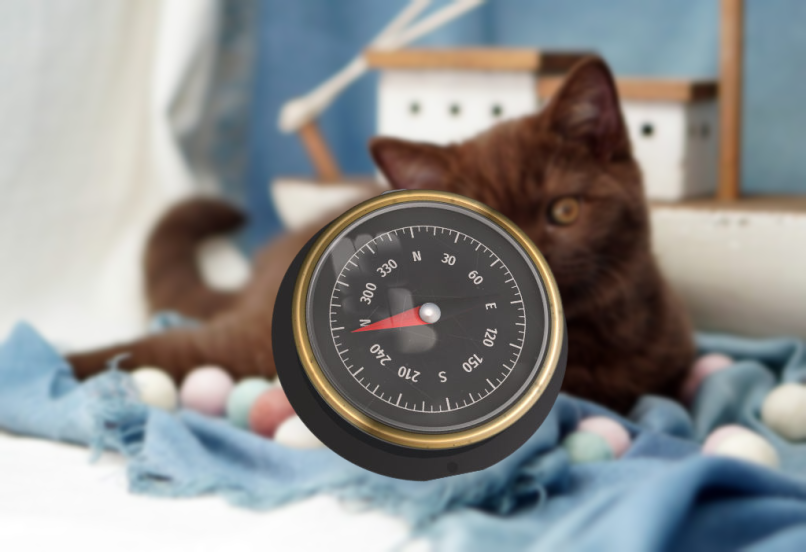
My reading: 265,°
